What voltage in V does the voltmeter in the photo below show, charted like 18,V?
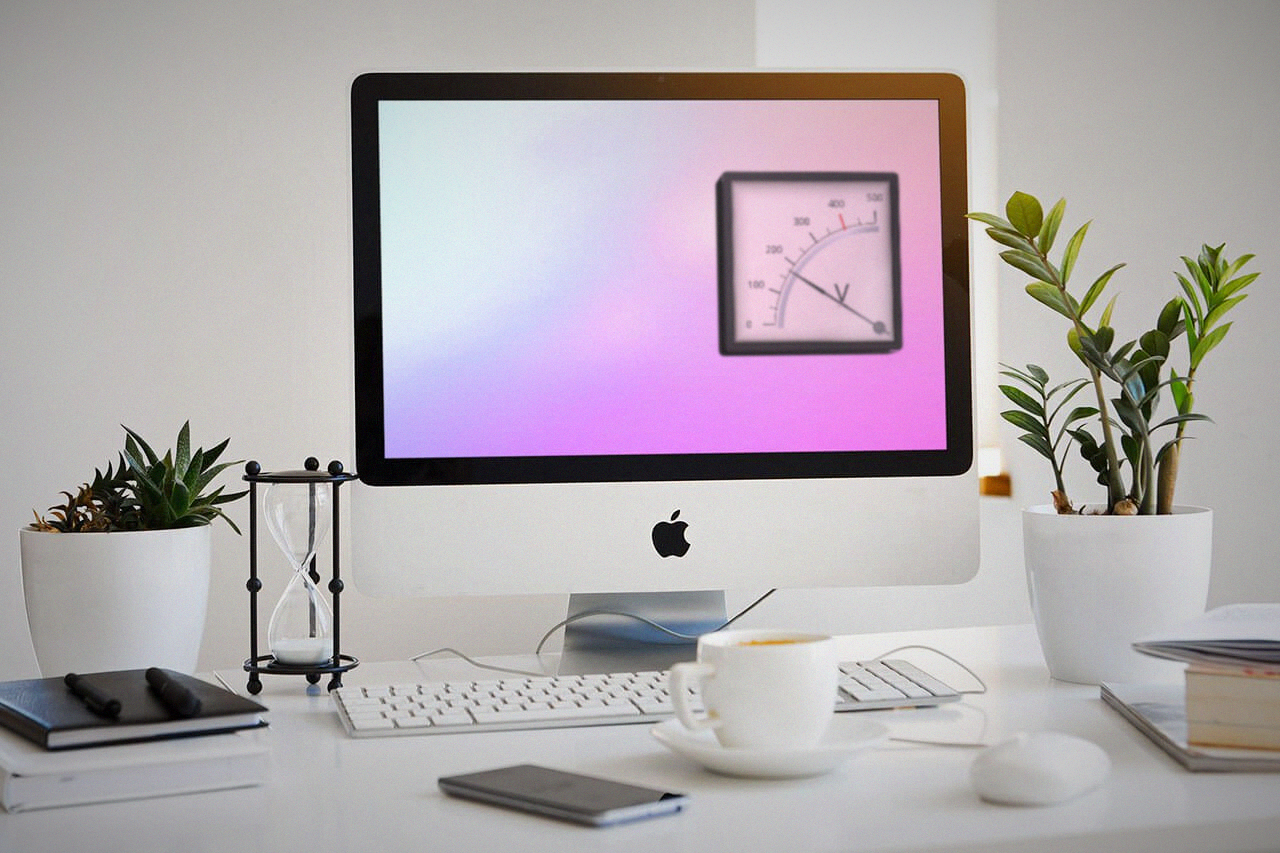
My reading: 175,V
